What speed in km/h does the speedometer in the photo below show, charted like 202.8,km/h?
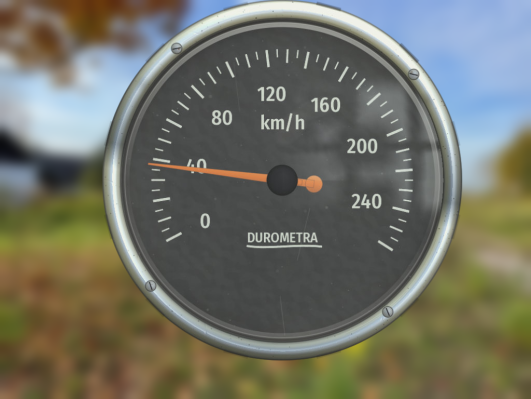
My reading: 37.5,km/h
